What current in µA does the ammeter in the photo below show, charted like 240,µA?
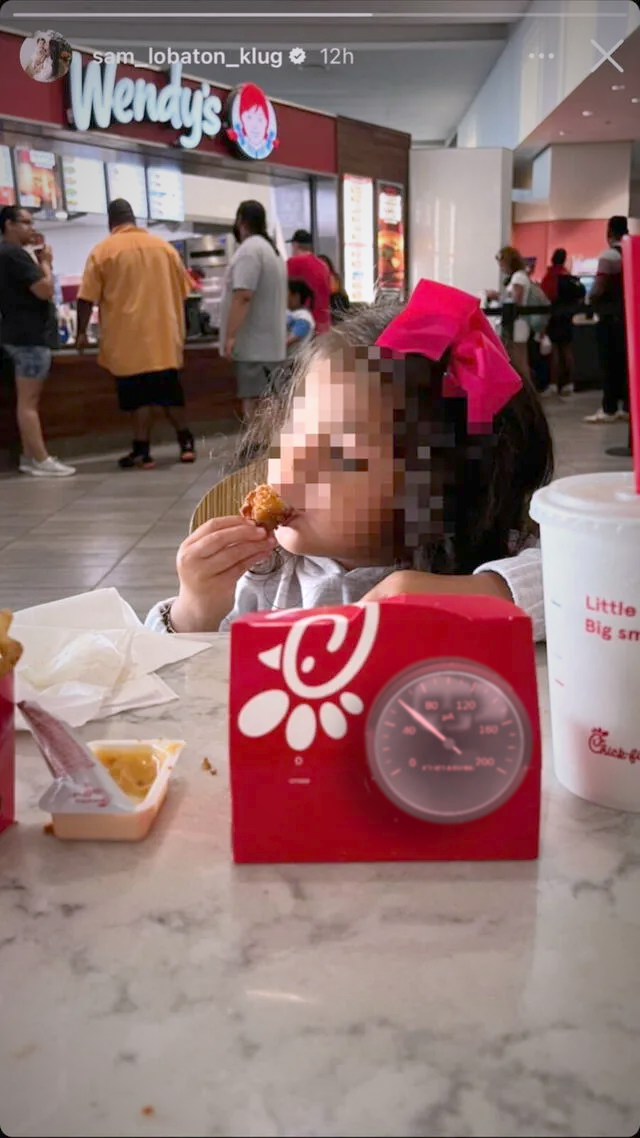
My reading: 60,µA
